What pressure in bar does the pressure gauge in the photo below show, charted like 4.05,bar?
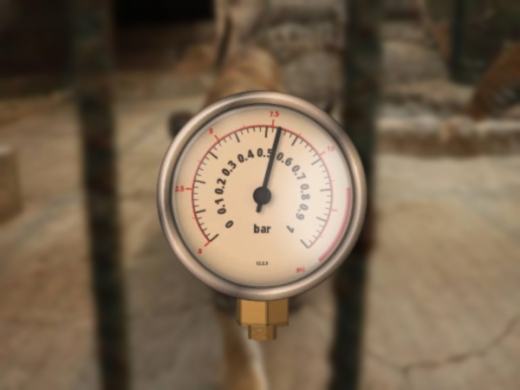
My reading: 0.54,bar
